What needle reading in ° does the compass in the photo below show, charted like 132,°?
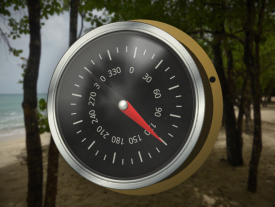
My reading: 120,°
